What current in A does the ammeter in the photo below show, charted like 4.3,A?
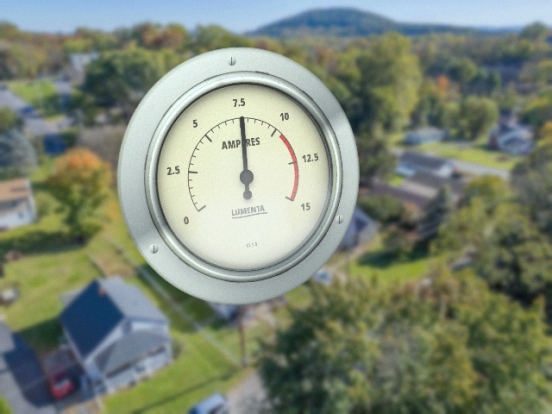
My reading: 7.5,A
